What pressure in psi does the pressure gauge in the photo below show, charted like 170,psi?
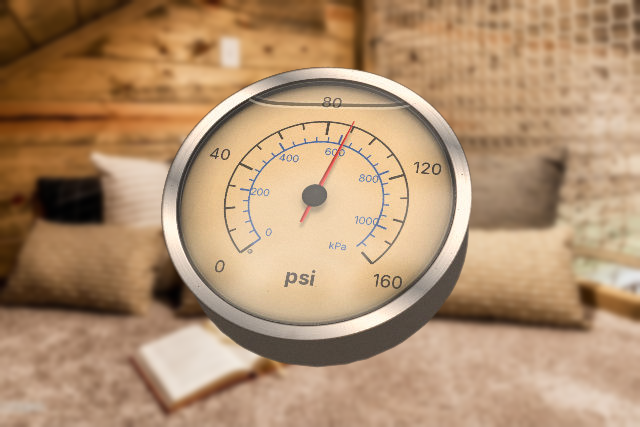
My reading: 90,psi
